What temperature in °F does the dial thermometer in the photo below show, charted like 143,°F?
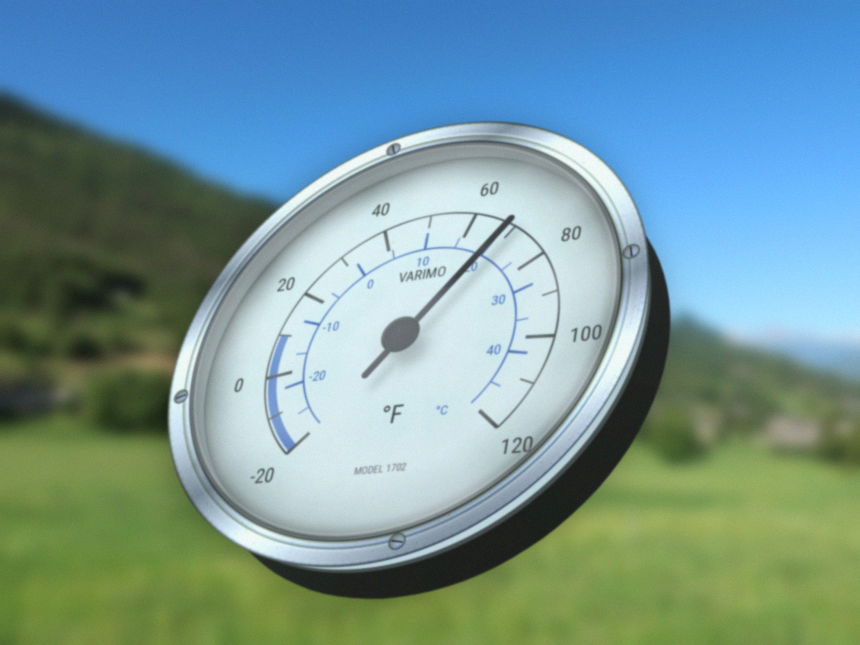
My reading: 70,°F
